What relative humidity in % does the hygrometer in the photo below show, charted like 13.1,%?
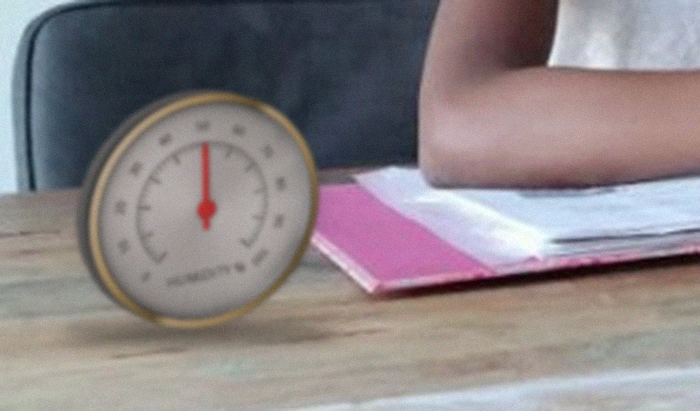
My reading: 50,%
